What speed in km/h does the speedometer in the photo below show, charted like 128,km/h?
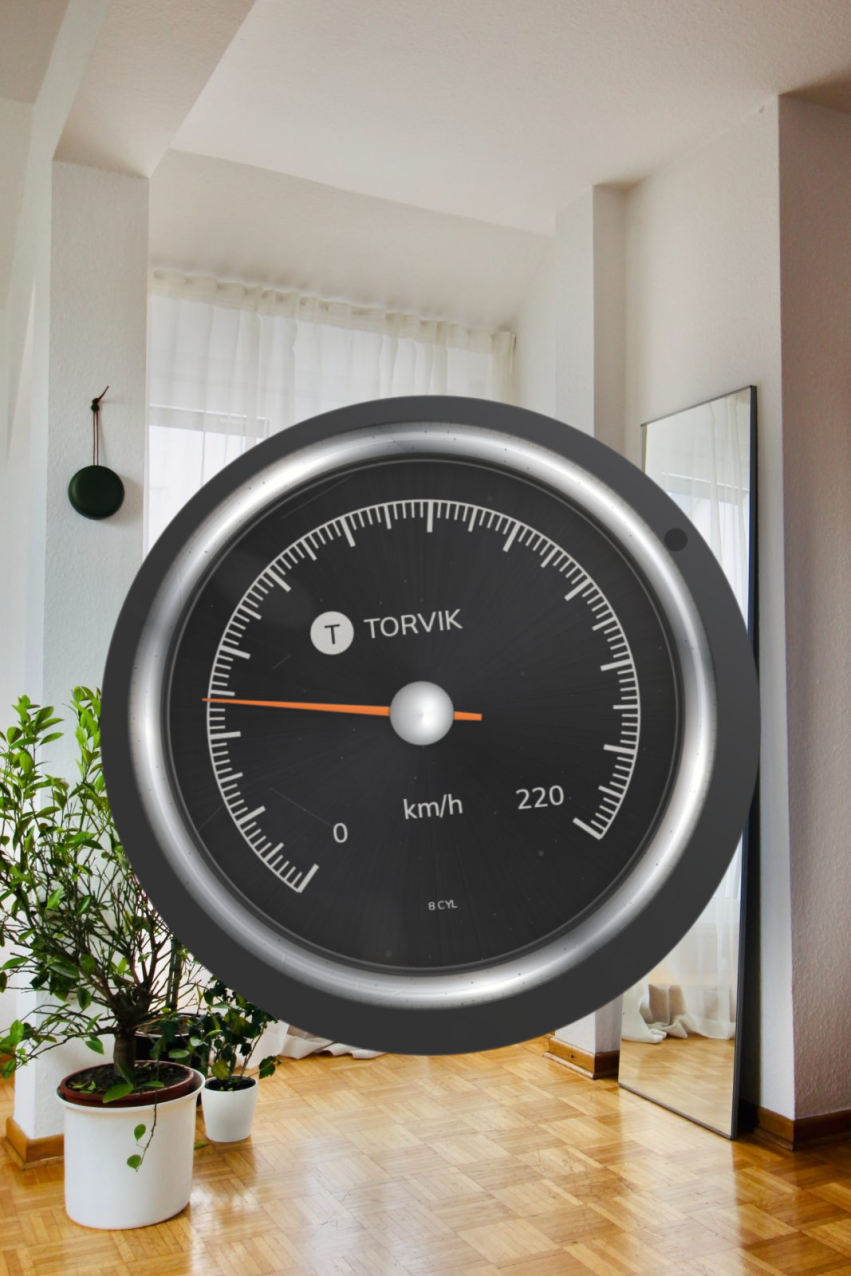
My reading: 48,km/h
